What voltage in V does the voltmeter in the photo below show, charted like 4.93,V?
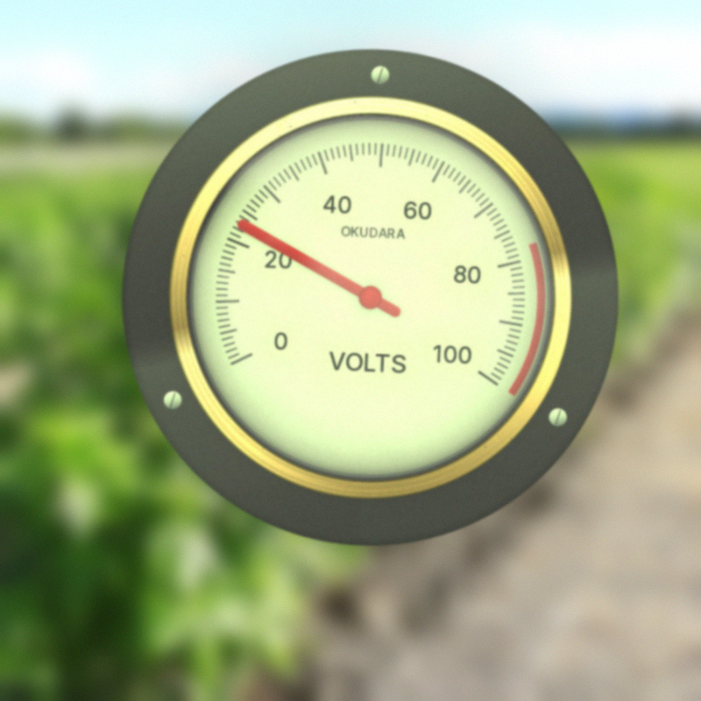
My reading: 23,V
